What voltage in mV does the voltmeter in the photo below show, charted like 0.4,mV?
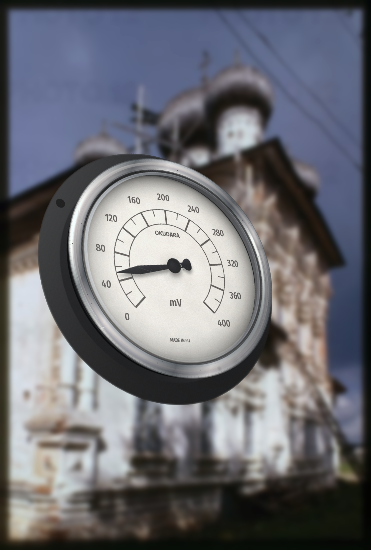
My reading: 50,mV
